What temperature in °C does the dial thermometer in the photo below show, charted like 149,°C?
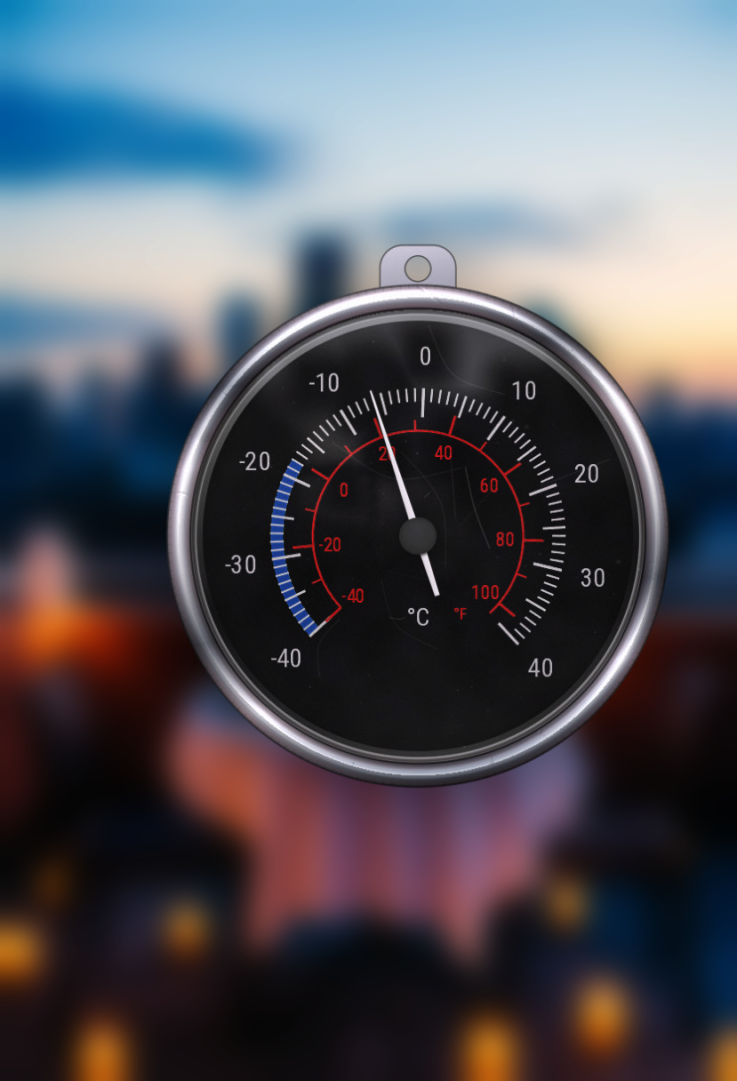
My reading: -6,°C
